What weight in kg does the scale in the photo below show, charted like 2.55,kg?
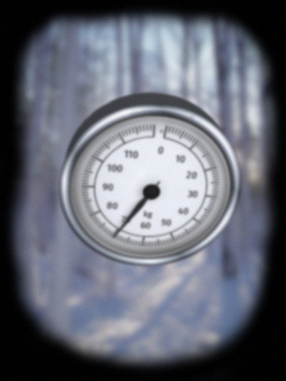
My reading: 70,kg
